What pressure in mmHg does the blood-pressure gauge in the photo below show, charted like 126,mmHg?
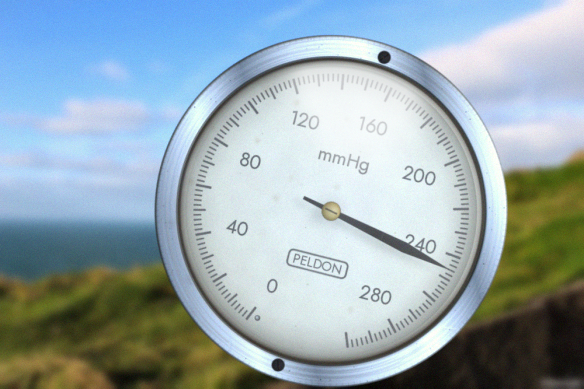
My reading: 246,mmHg
